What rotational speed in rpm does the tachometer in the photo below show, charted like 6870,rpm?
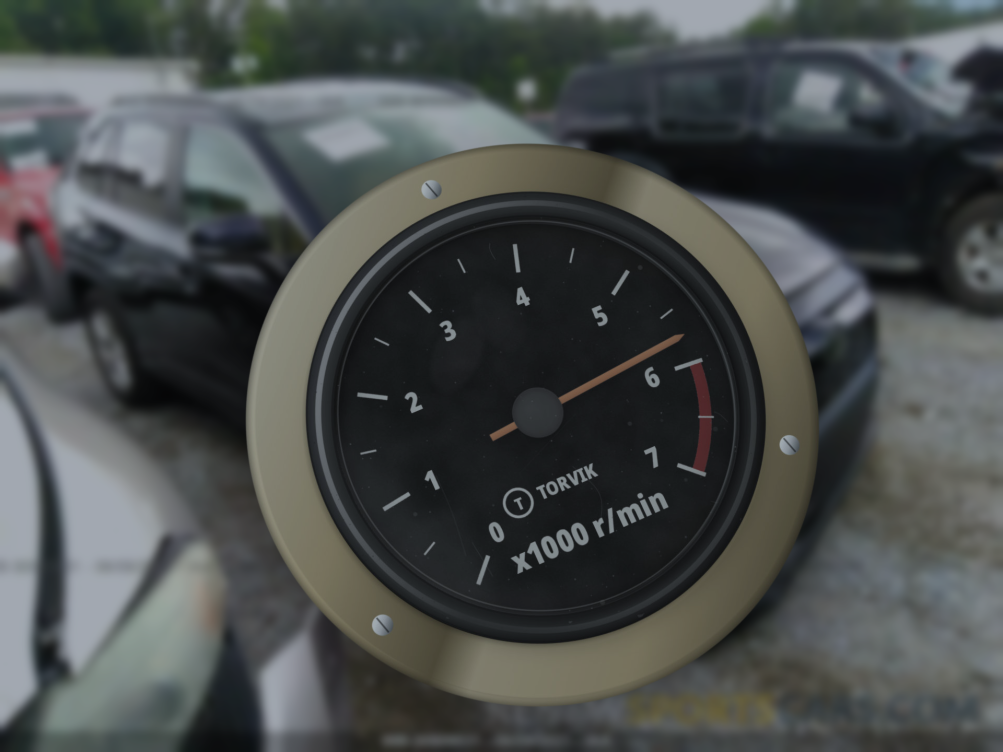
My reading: 5750,rpm
